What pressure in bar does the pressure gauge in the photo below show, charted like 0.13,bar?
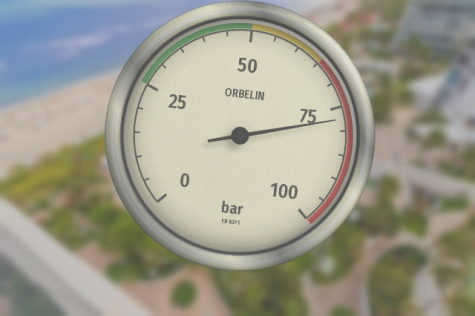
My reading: 77.5,bar
